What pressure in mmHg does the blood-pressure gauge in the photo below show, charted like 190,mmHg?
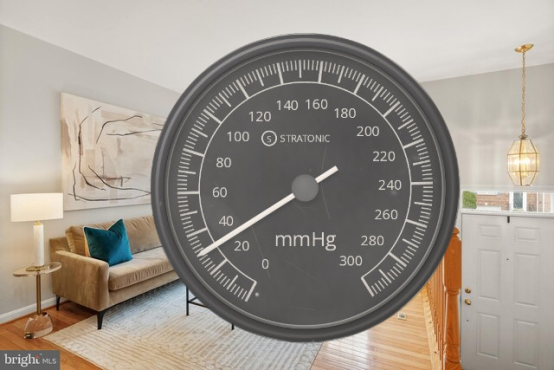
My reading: 30,mmHg
